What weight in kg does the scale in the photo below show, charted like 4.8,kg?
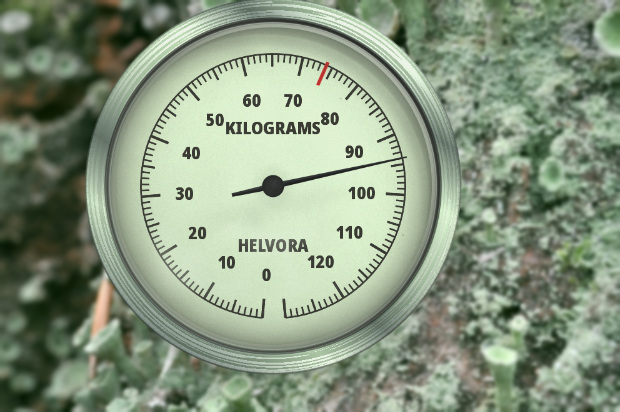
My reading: 94,kg
